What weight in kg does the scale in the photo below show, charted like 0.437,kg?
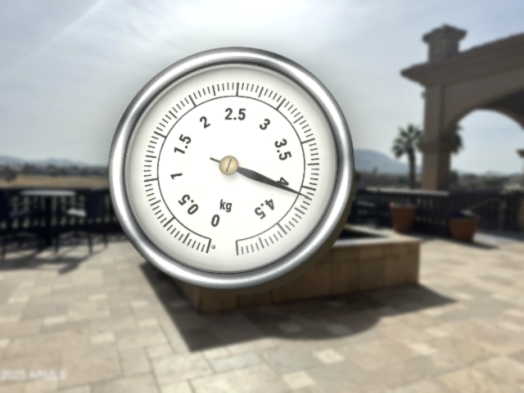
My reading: 4.1,kg
